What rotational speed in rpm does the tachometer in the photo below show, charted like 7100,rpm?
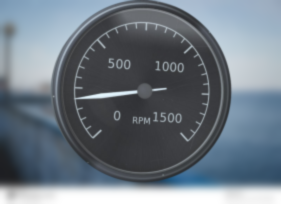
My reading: 200,rpm
